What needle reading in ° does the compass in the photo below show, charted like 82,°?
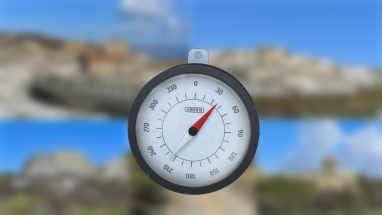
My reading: 37.5,°
